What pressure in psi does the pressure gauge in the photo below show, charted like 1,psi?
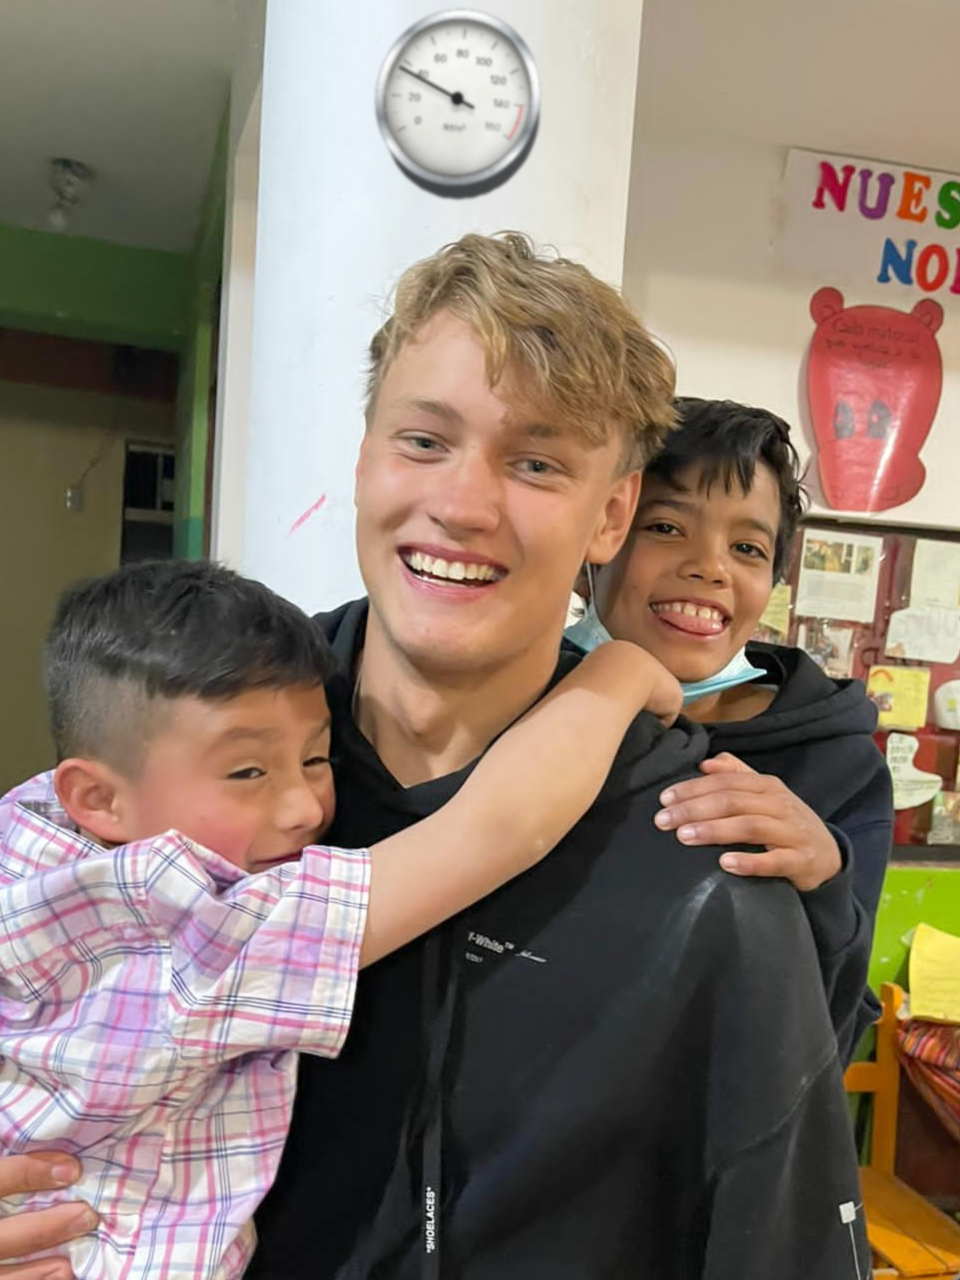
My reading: 35,psi
